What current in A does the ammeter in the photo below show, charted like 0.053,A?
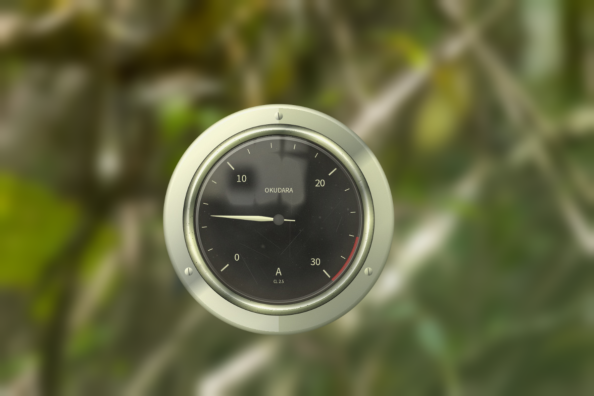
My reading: 5,A
